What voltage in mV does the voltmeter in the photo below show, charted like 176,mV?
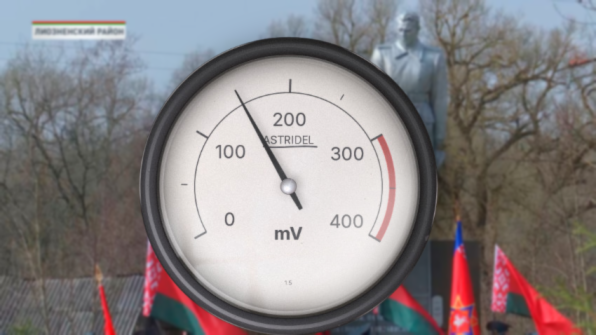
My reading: 150,mV
